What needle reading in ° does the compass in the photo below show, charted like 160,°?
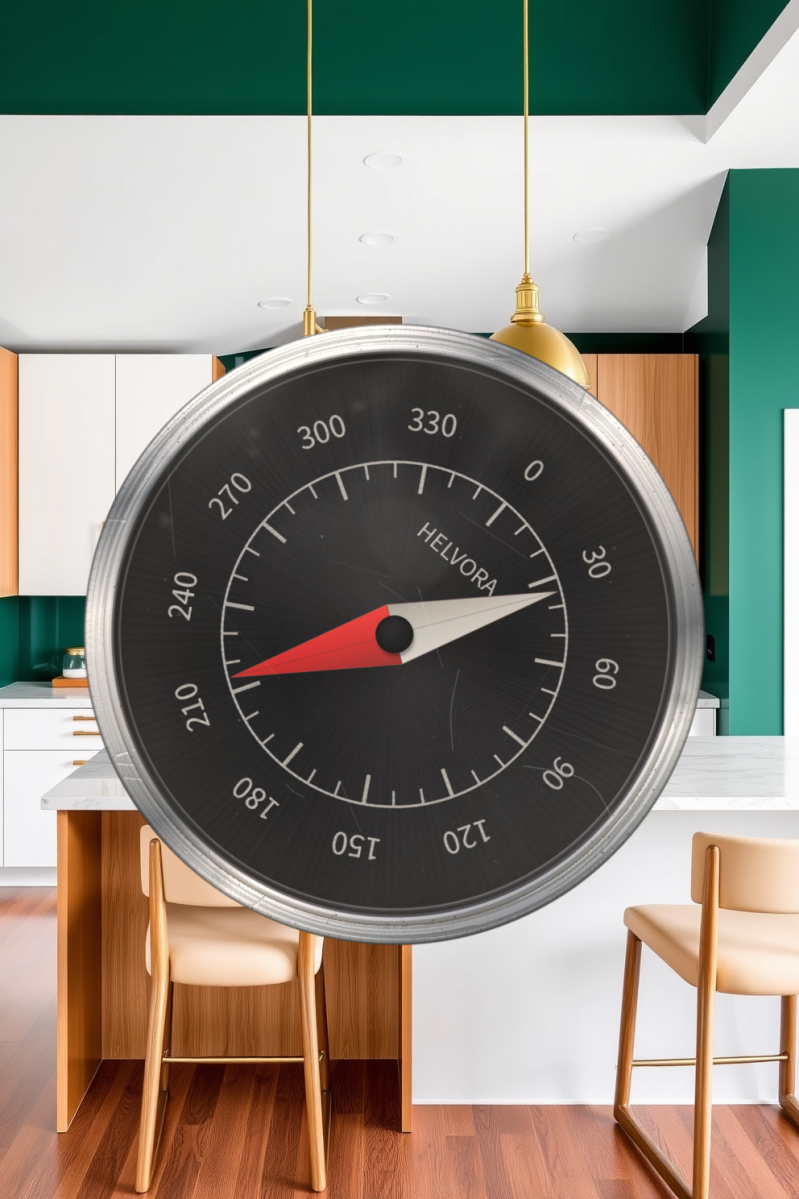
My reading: 215,°
